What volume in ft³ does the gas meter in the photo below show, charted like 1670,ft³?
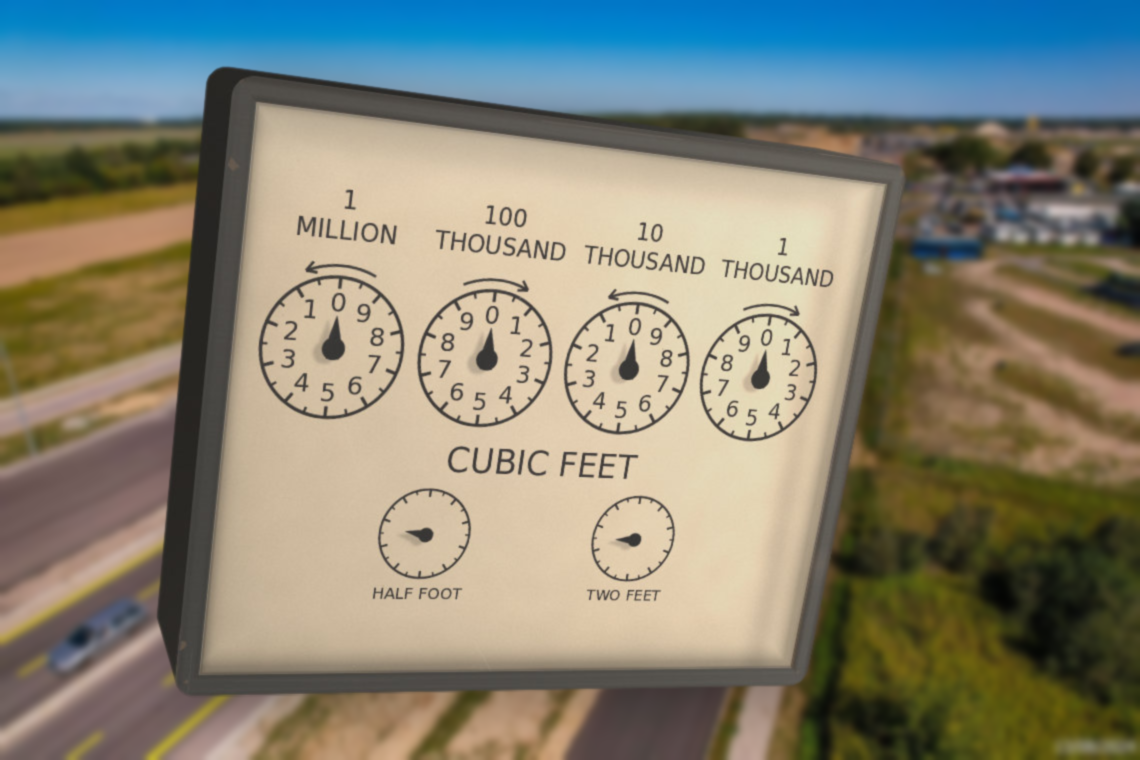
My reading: 0,ft³
